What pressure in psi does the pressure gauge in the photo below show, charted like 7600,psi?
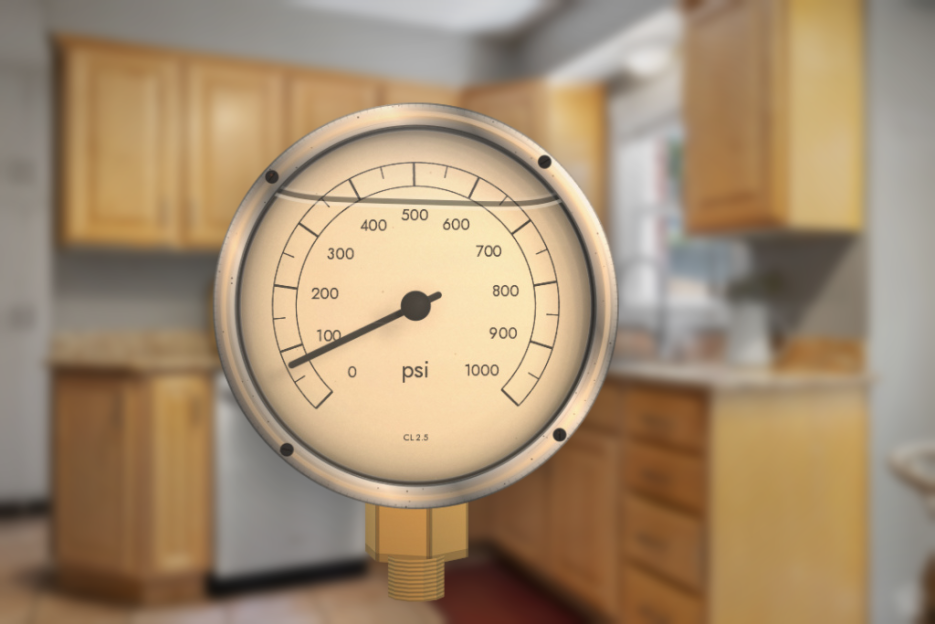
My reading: 75,psi
